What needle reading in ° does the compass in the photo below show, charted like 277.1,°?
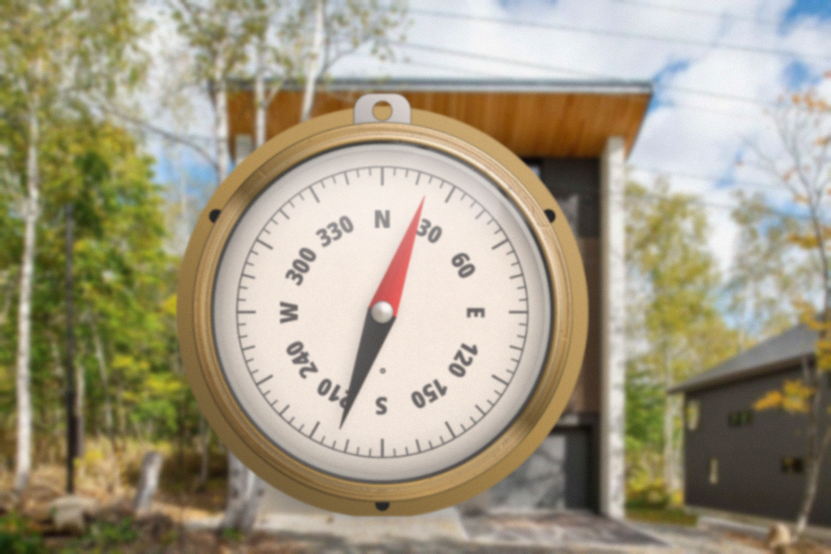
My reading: 20,°
